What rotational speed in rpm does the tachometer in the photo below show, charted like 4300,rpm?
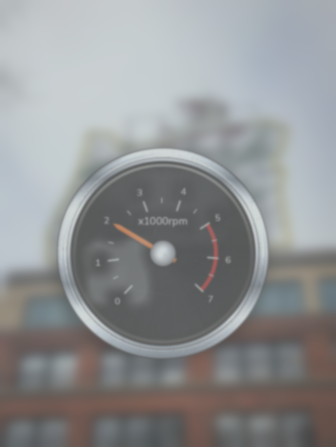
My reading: 2000,rpm
